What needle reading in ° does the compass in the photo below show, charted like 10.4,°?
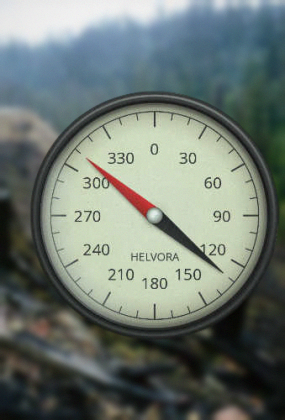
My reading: 310,°
